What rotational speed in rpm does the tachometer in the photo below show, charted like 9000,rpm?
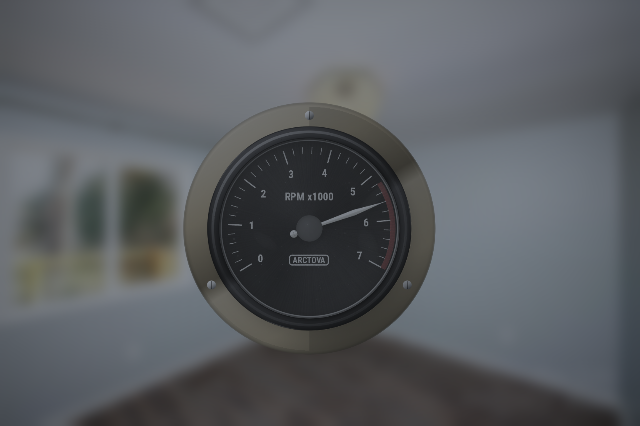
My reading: 5600,rpm
